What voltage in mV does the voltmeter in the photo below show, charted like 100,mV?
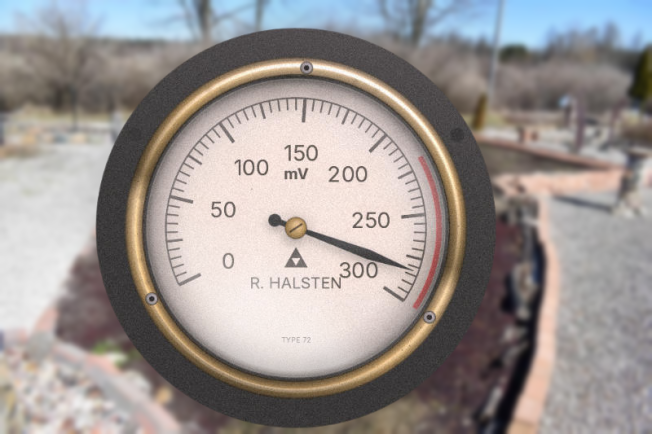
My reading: 282.5,mV
